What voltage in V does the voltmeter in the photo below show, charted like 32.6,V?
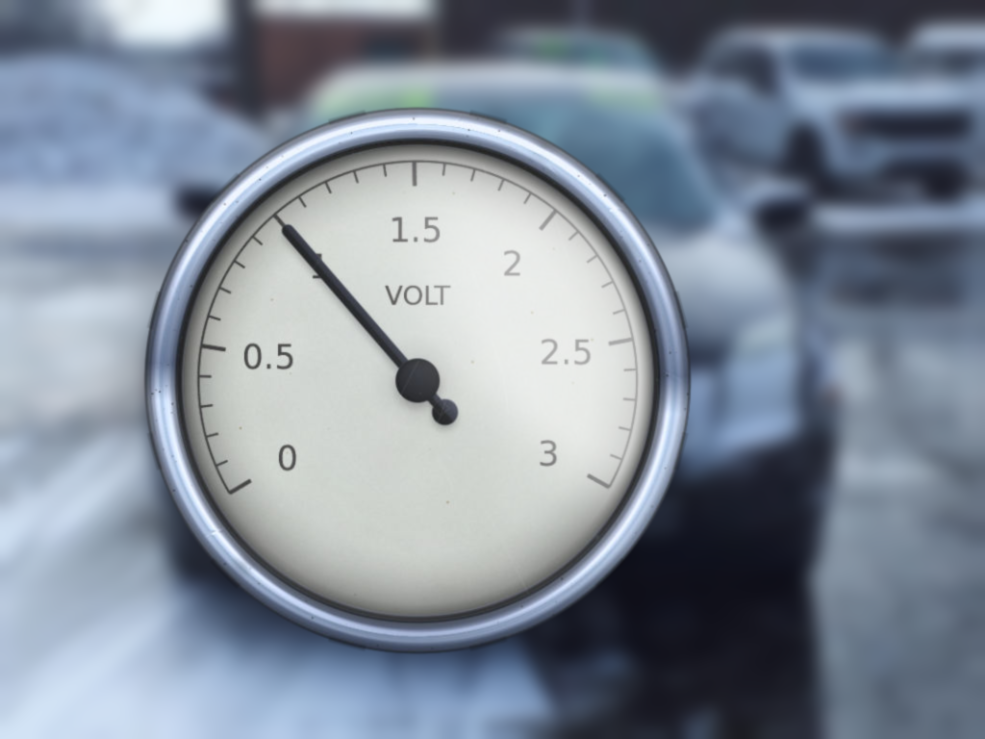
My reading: 1,V
